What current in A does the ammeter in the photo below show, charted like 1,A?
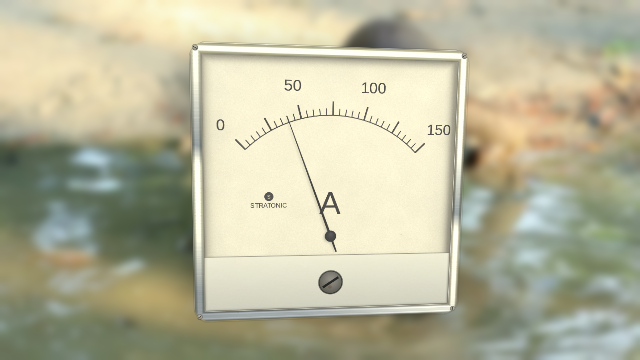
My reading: 40,A
